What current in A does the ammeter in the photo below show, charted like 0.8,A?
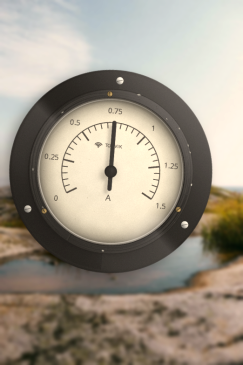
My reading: 0.75,A
